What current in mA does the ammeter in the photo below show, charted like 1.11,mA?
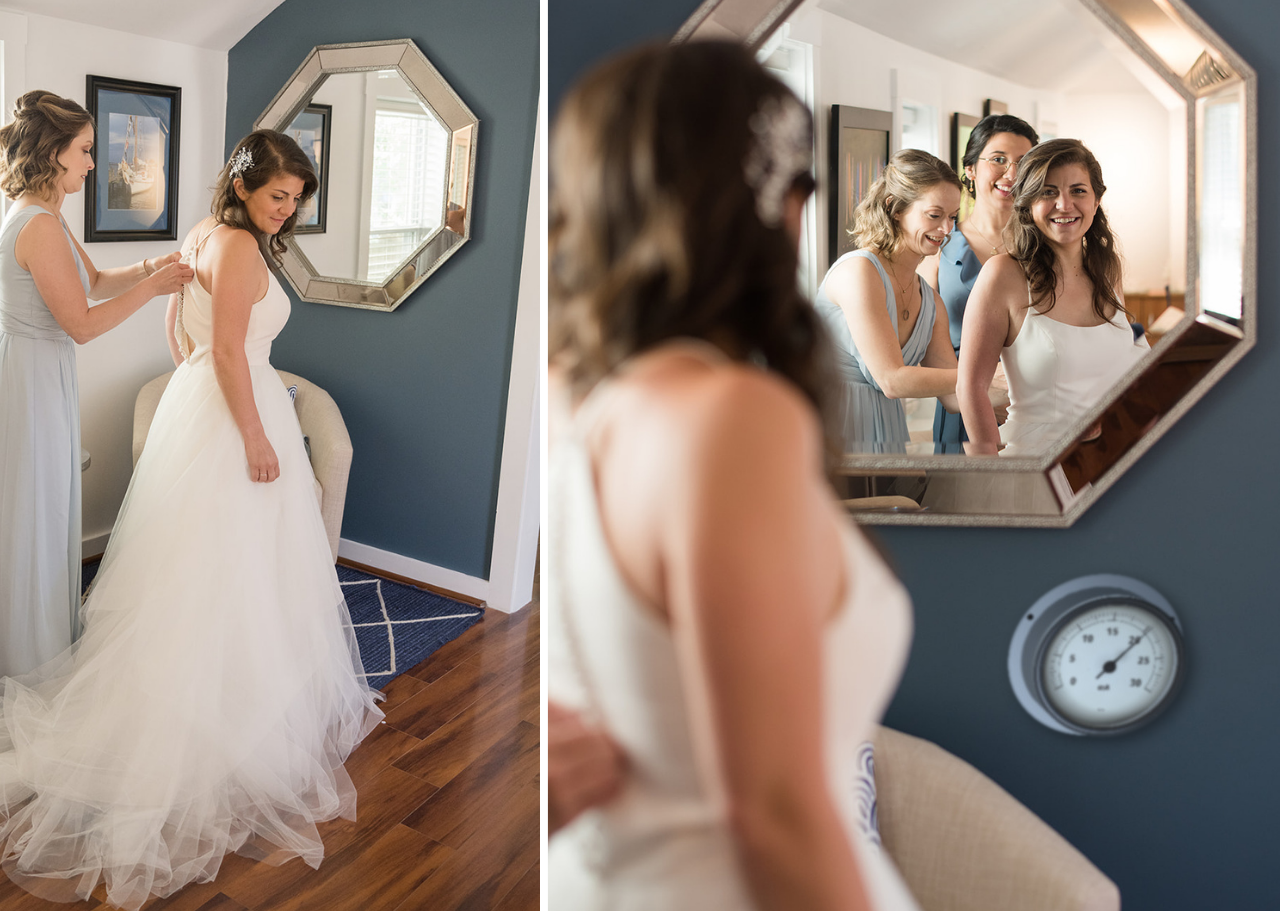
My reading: 20,mA
